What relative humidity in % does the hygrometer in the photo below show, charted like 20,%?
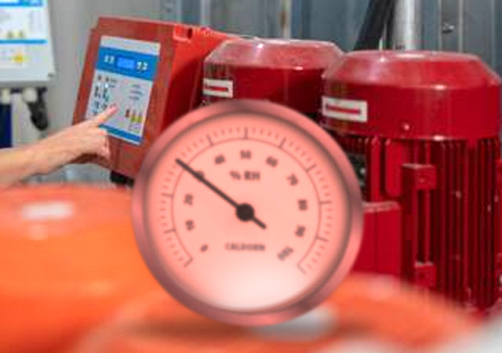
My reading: 30,%
